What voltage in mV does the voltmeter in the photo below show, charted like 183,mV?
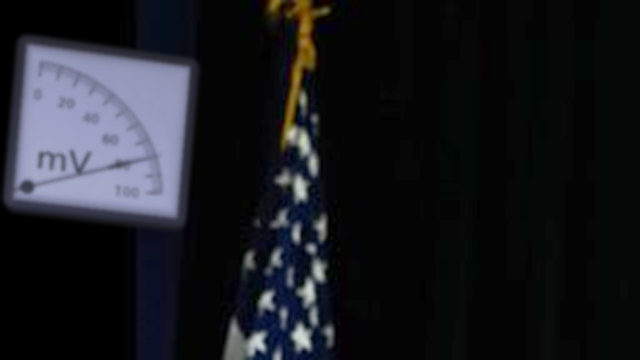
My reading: 80,mV
